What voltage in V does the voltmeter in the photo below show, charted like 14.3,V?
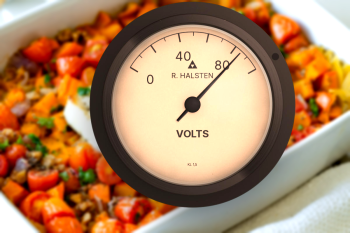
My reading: 85,V
